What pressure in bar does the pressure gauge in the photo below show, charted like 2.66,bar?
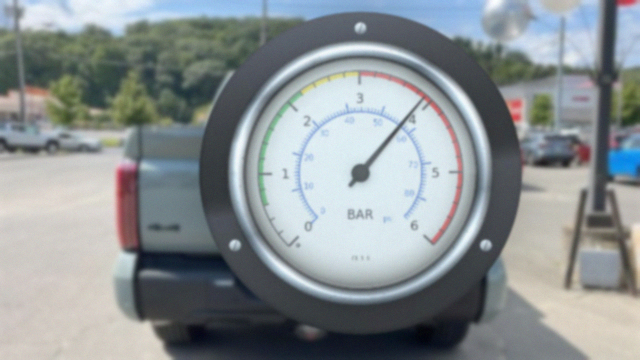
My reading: 3.9,bar
